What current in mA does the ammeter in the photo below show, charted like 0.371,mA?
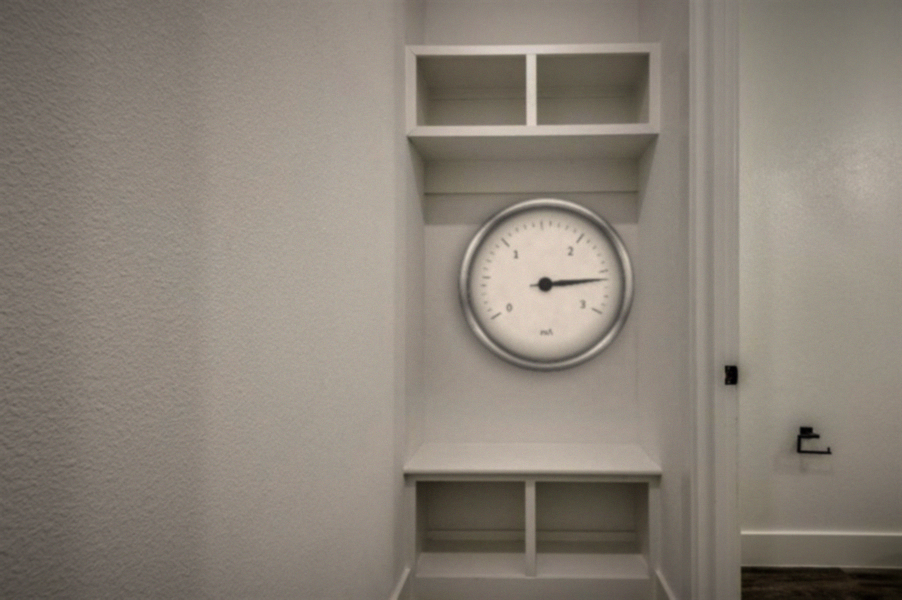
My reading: 2.6,mA
